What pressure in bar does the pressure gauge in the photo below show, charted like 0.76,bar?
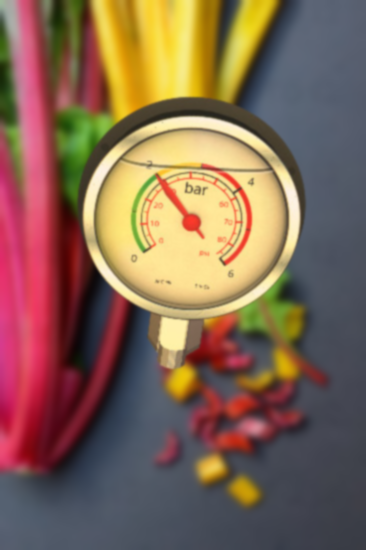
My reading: 2,bar
